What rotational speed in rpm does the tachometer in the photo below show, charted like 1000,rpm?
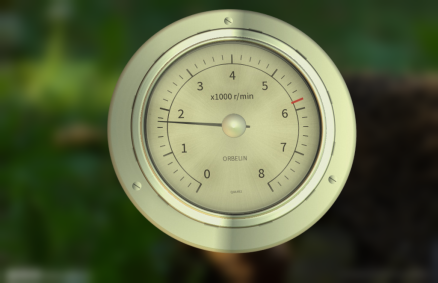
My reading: 1700,rpm
